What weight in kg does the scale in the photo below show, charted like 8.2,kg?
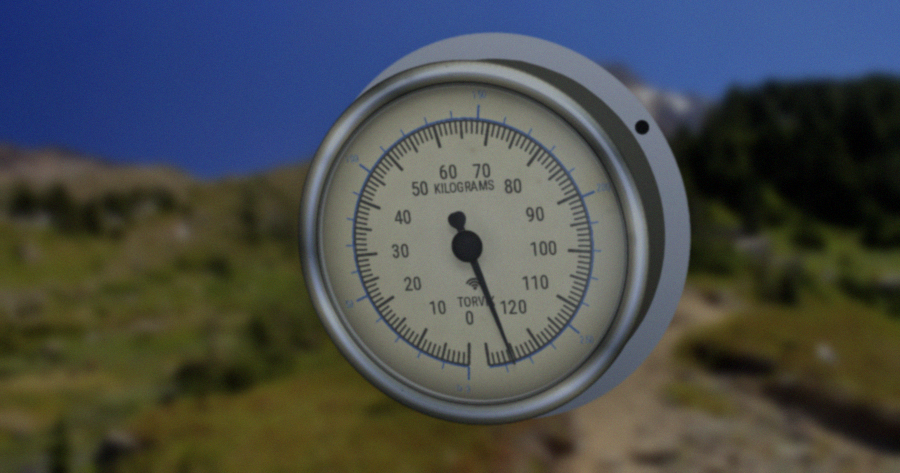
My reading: 125,kg
